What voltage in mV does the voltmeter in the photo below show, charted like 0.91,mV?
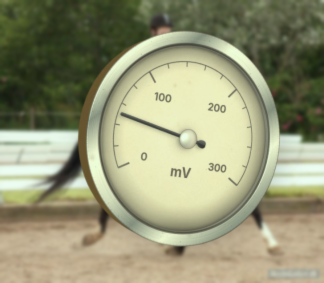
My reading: 50,mV
